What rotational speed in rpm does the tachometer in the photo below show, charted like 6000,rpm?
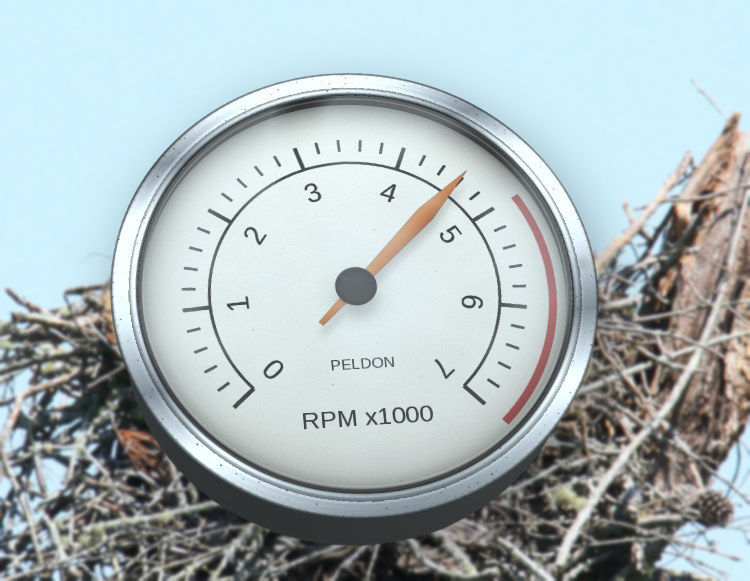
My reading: 4600,rpm
